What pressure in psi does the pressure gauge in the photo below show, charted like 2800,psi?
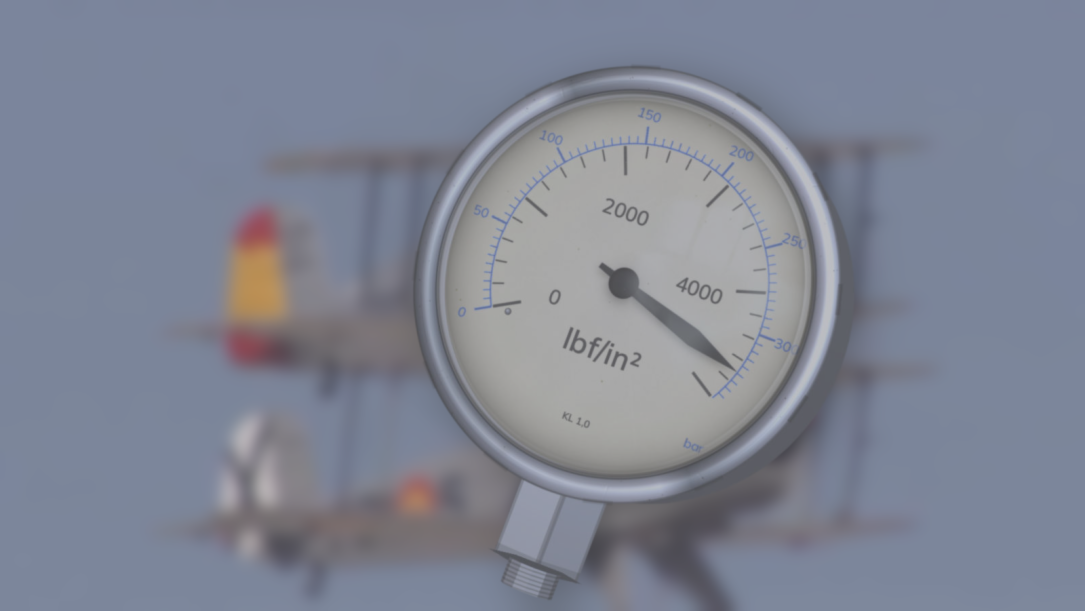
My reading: 4700,psi
